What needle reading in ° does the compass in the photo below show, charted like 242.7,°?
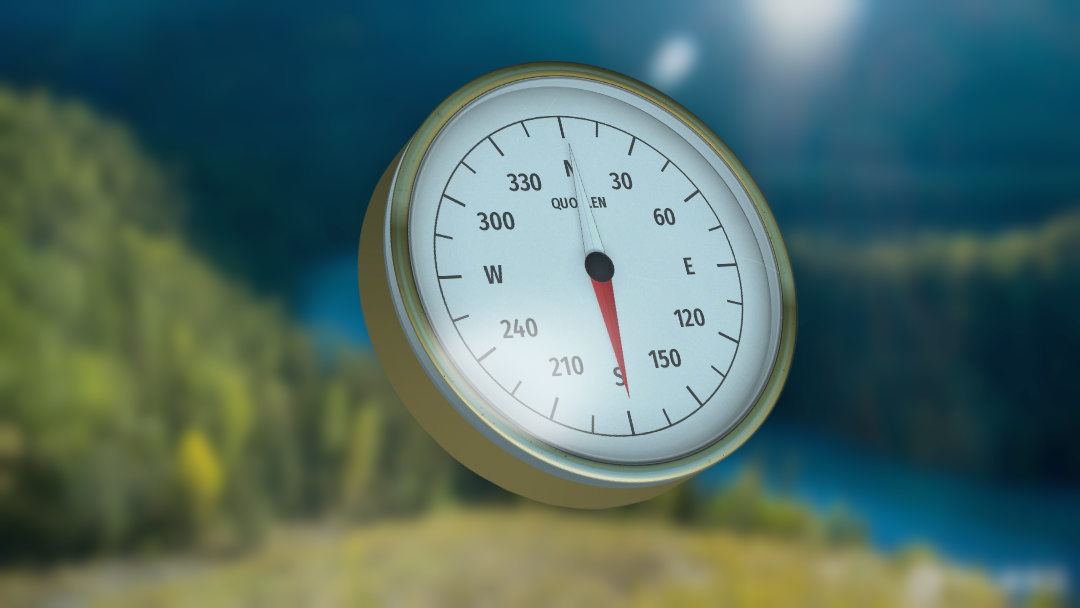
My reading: 180,°
